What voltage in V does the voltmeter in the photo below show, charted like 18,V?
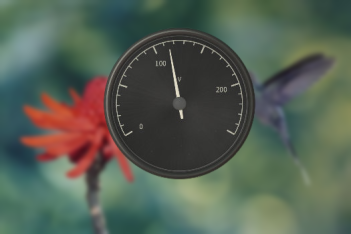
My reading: 115,V
